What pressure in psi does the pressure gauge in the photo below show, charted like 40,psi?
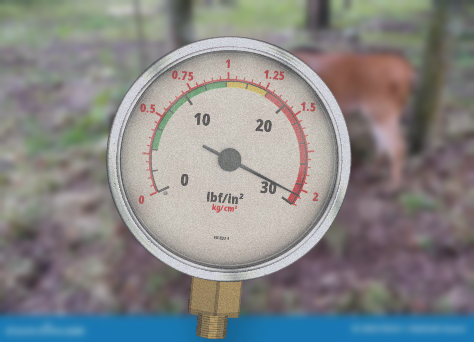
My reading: 29,psi
